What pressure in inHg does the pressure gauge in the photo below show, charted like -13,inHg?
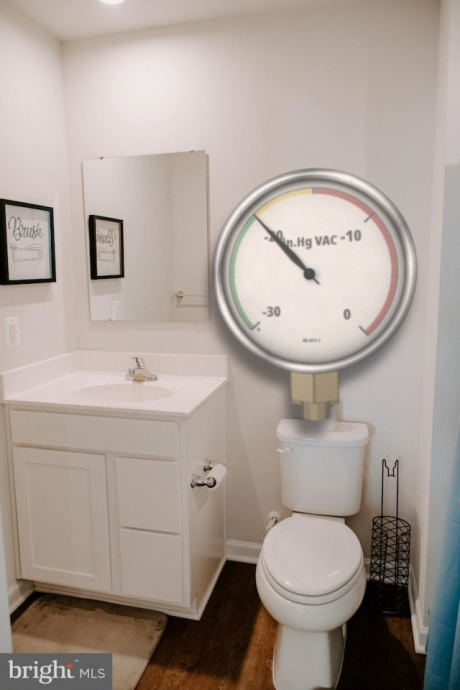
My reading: -20,inHg
